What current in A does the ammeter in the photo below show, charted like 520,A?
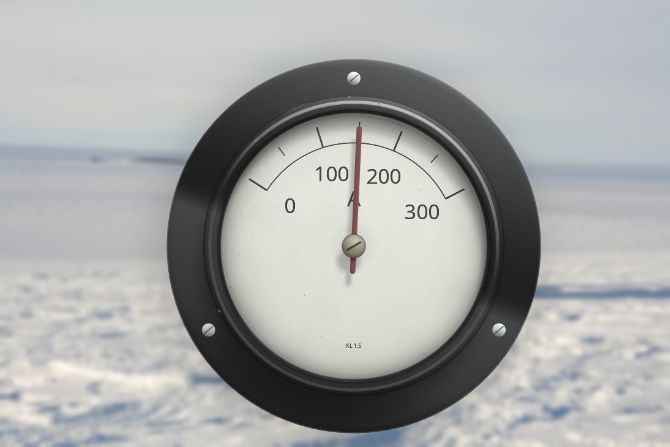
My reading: 150,A
